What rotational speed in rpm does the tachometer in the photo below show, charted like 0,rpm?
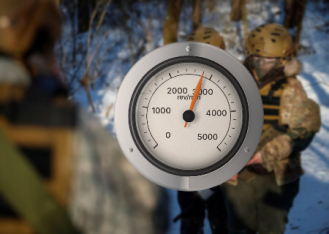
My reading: 2800,rpm
